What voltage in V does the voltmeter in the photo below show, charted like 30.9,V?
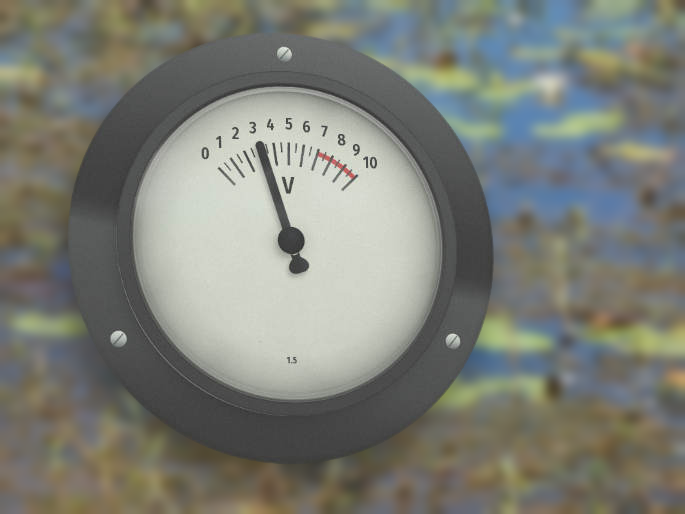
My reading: 3,V
